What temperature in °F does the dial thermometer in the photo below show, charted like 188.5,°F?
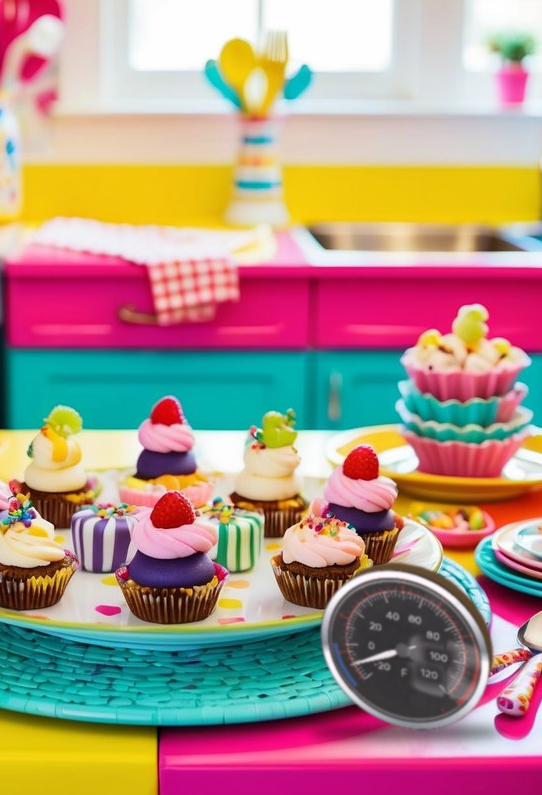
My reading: -10,°F
